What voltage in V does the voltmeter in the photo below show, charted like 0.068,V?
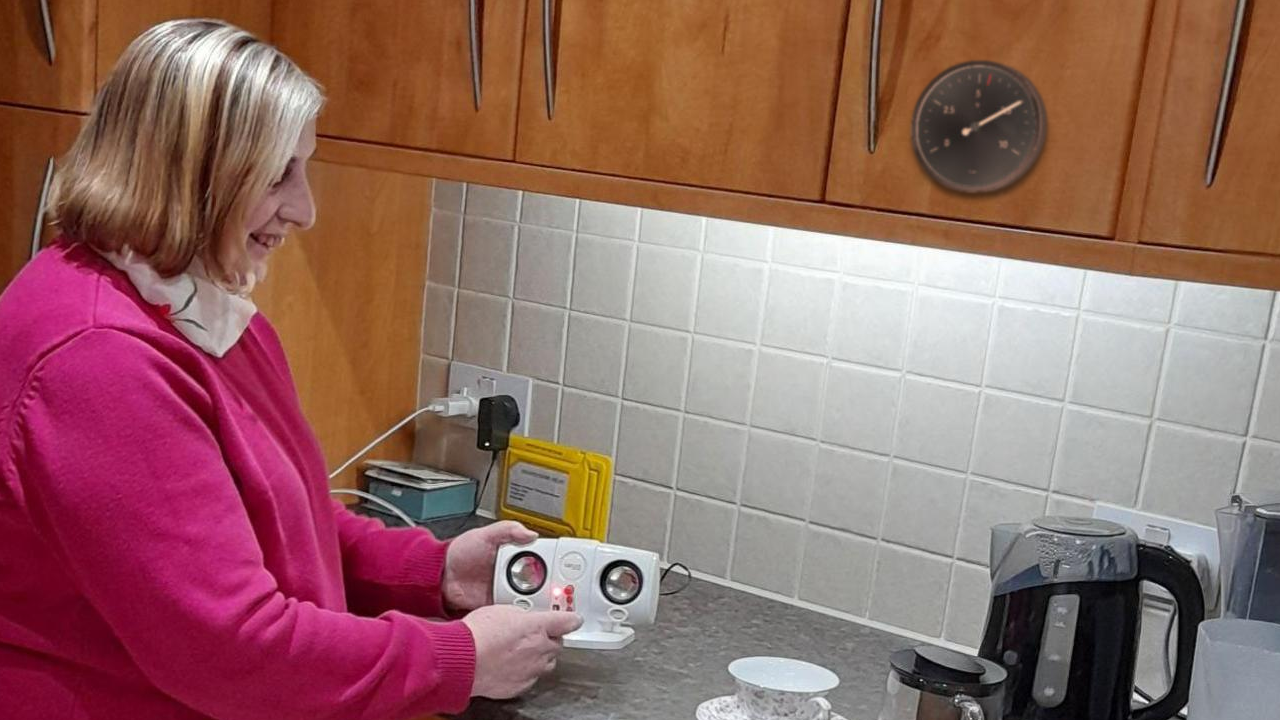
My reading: 7.5,V
